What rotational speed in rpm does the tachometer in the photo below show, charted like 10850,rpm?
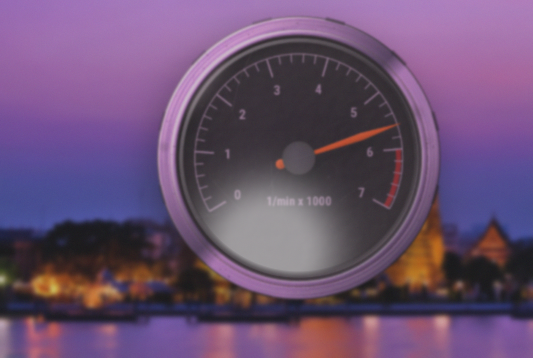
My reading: 5600,rpm
